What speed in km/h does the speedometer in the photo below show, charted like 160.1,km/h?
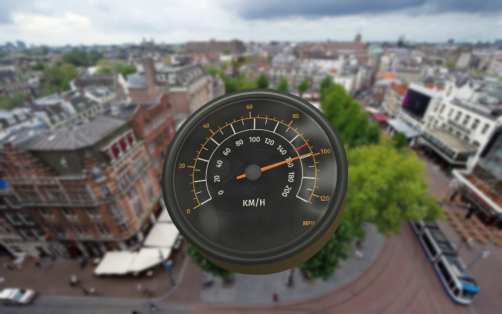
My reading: 160,km/h
